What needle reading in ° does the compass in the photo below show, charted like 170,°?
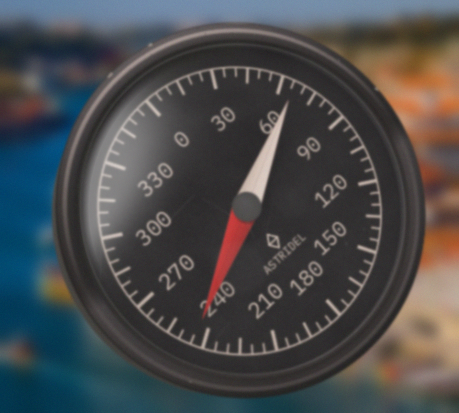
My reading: 245,°
